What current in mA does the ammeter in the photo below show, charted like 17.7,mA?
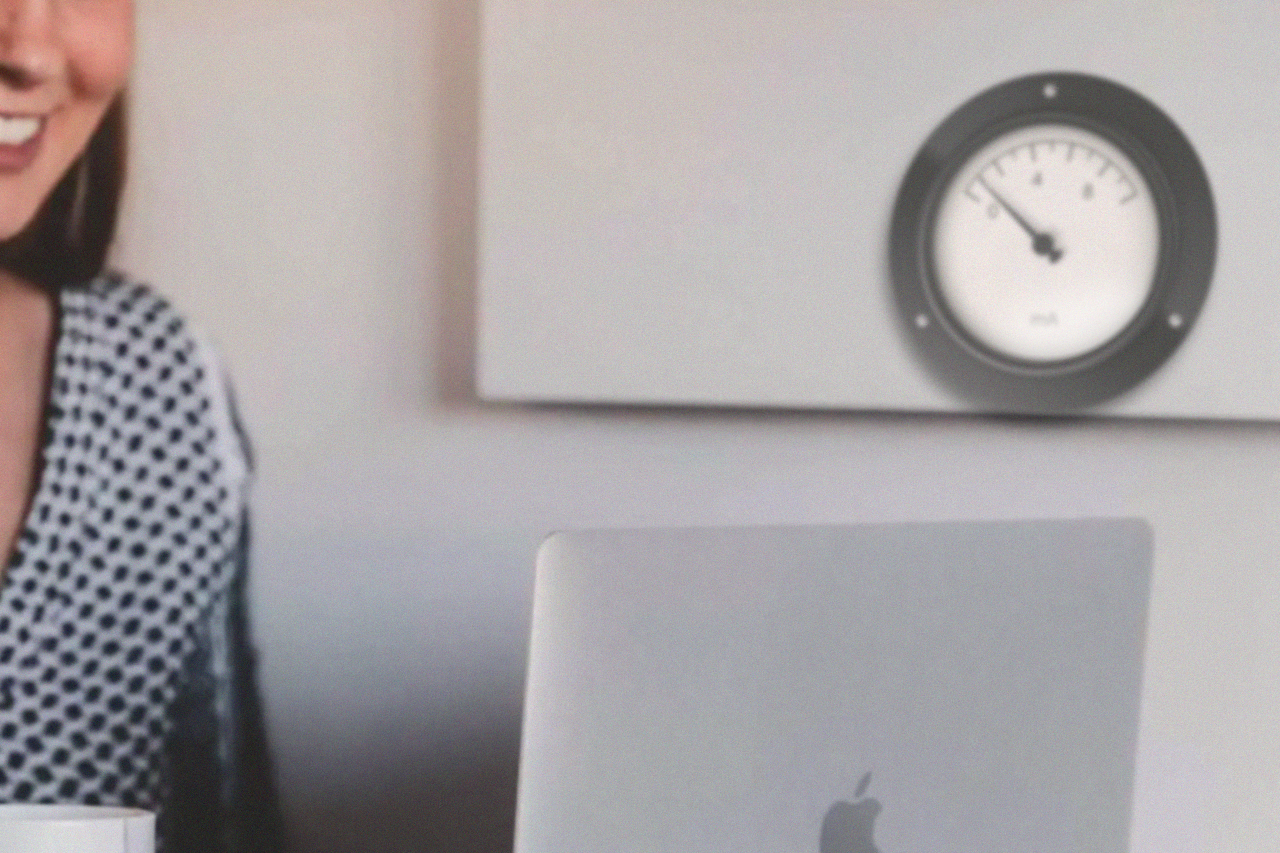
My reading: 1,mA
